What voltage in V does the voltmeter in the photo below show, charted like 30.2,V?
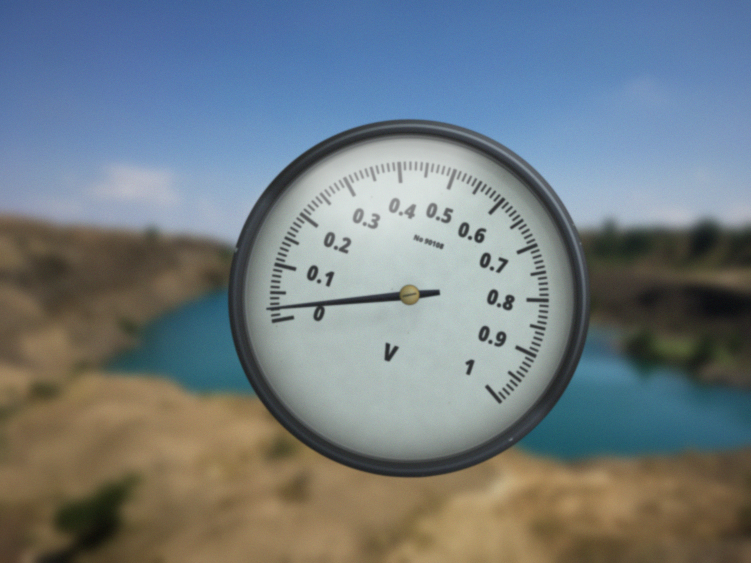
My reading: 0.02,V
